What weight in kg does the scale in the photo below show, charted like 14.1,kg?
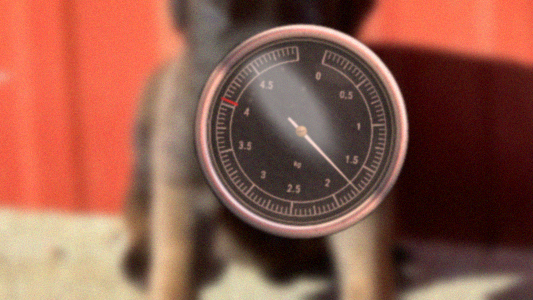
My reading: 1.75,kg
